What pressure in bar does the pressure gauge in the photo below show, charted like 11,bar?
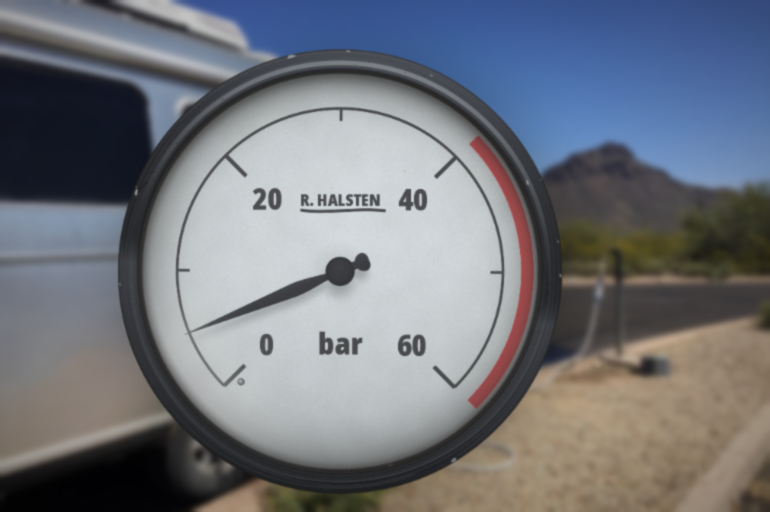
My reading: 5,bar
